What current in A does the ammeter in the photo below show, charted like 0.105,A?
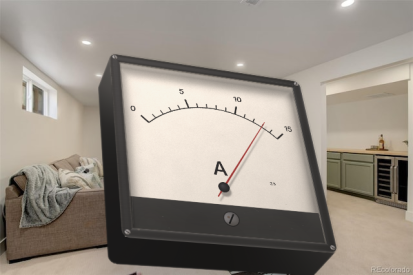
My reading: 13,A
